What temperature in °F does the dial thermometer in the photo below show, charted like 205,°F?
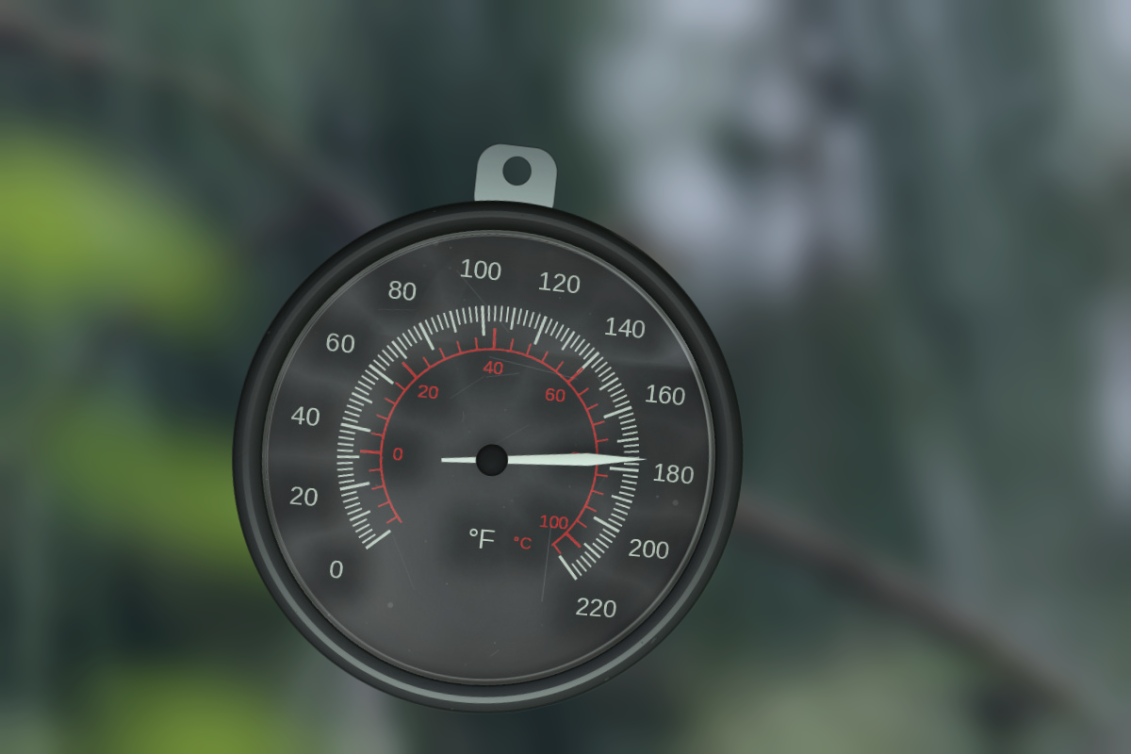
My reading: 176,°F
